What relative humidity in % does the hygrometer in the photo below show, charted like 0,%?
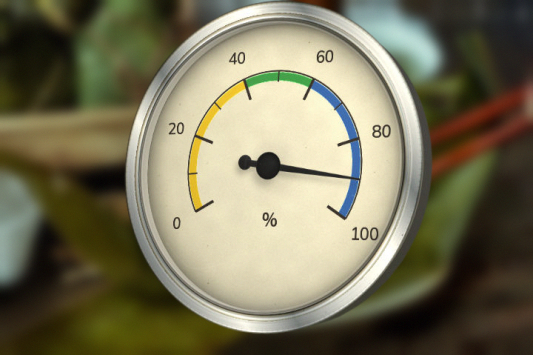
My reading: 90,%
